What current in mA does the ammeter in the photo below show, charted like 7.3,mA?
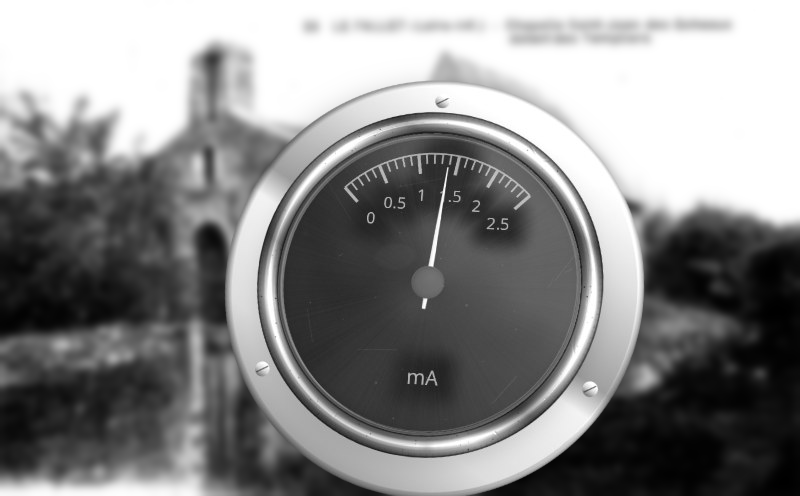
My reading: 1.4,mA
